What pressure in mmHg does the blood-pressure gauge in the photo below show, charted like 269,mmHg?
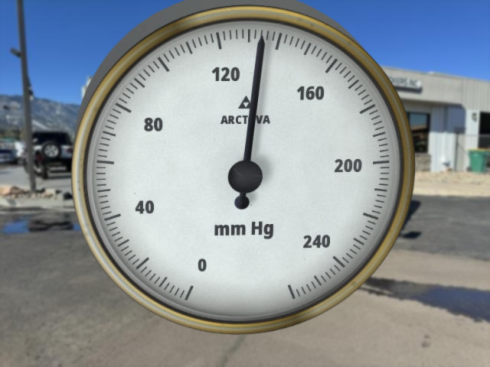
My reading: 134,mmHg
